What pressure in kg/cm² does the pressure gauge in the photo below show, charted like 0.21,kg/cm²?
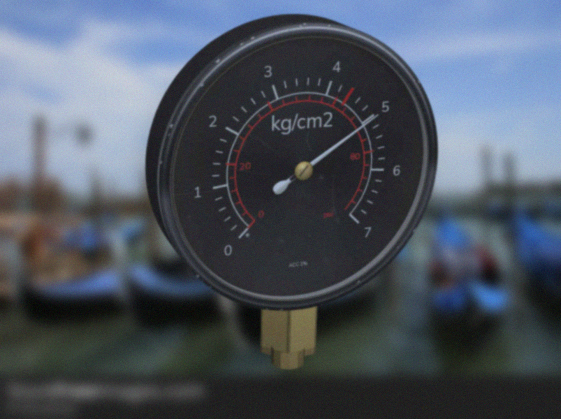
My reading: 5,kg/cm²
